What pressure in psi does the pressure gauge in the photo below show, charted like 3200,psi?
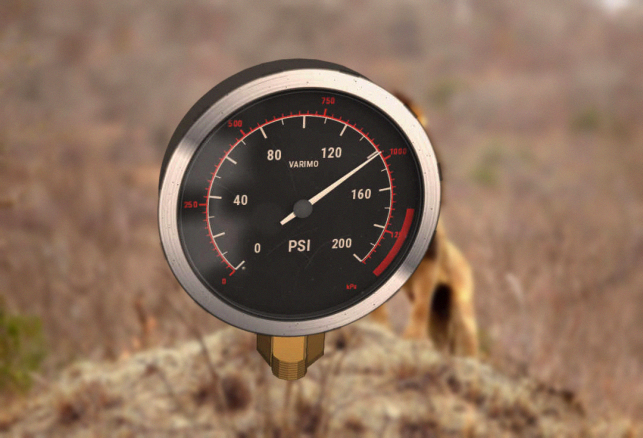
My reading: 140,psi
